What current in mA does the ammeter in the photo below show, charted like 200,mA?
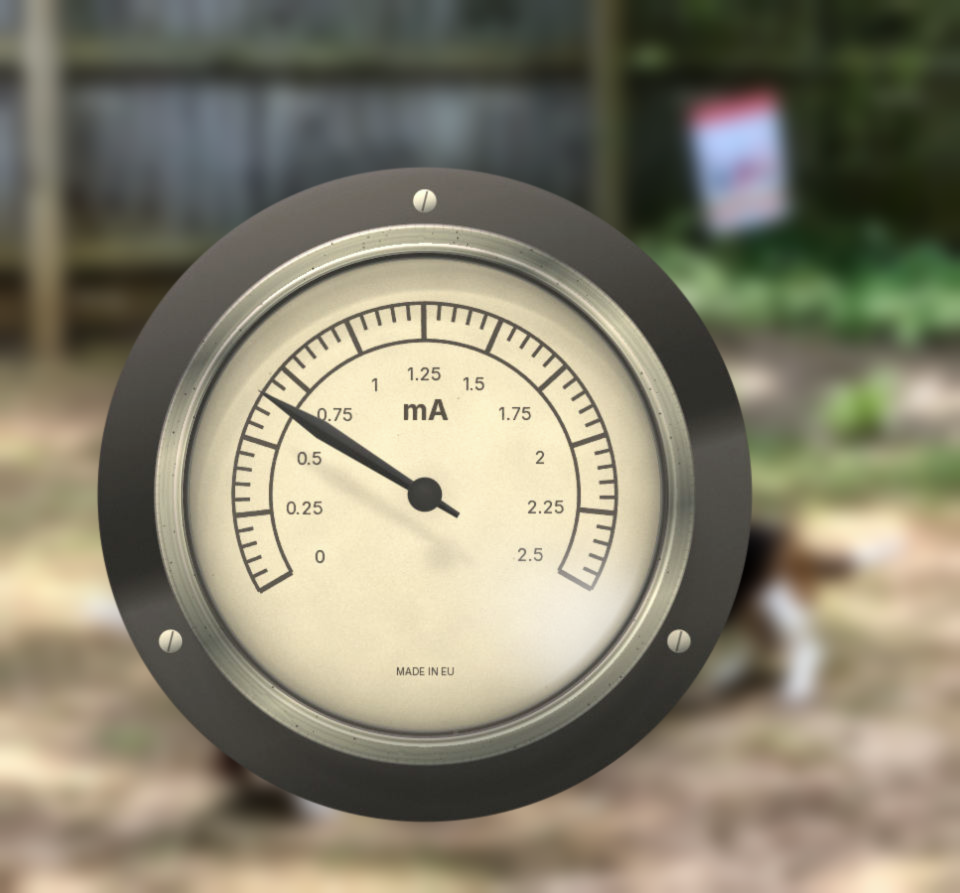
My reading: 0.65,mA
